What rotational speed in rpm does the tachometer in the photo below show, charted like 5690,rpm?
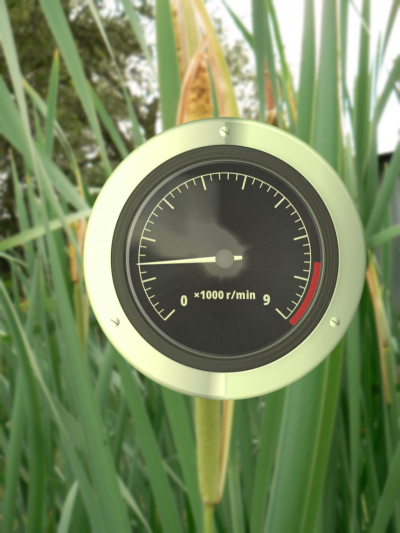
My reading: 1400,rpm
